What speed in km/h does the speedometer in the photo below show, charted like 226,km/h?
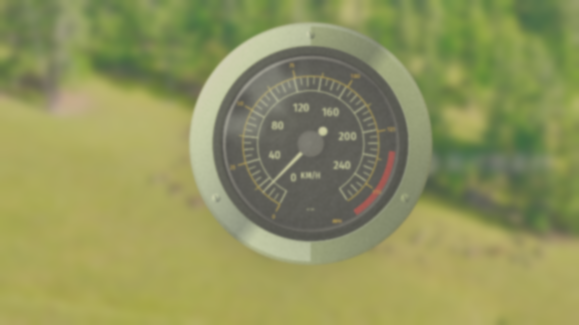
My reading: 15,km/h
